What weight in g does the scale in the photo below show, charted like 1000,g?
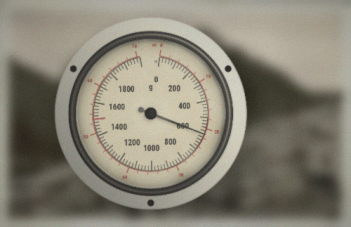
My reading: 600,g
